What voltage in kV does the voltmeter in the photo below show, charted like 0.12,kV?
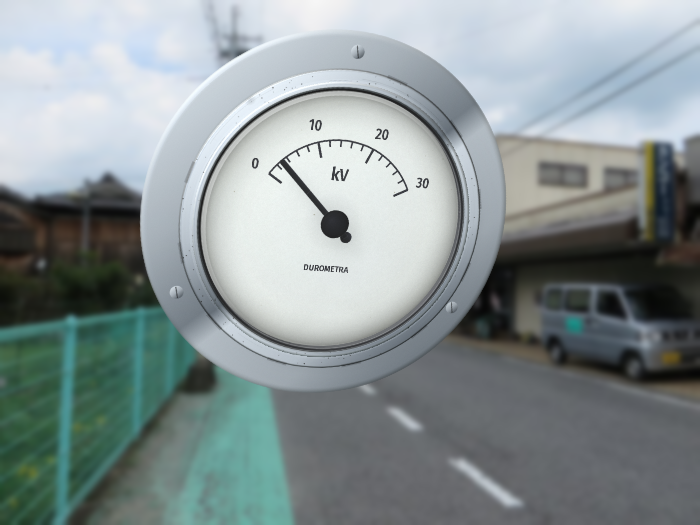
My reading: 3,kV
